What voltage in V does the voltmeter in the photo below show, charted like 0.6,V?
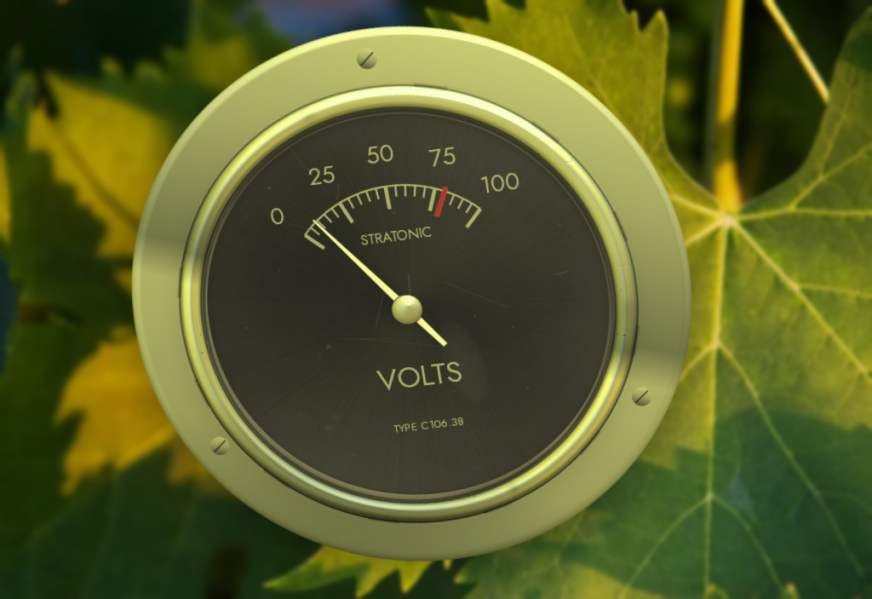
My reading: 10,V
